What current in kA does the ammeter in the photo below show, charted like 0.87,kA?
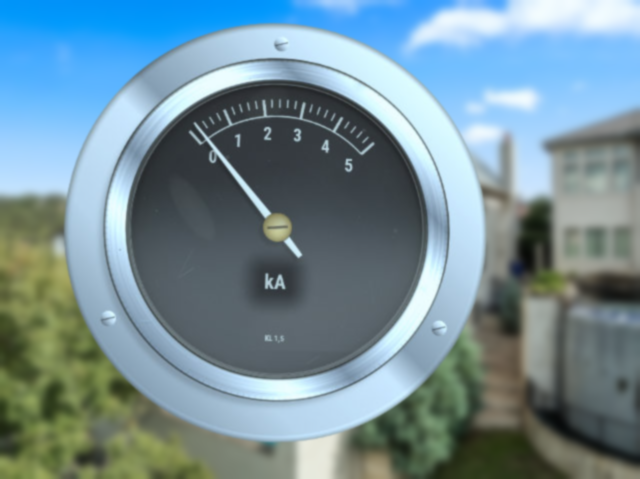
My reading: 0.2,kA
